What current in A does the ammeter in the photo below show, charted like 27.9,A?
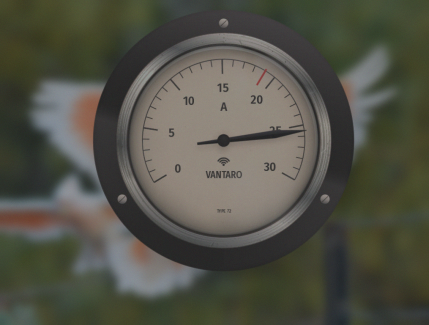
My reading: 25.5,A
